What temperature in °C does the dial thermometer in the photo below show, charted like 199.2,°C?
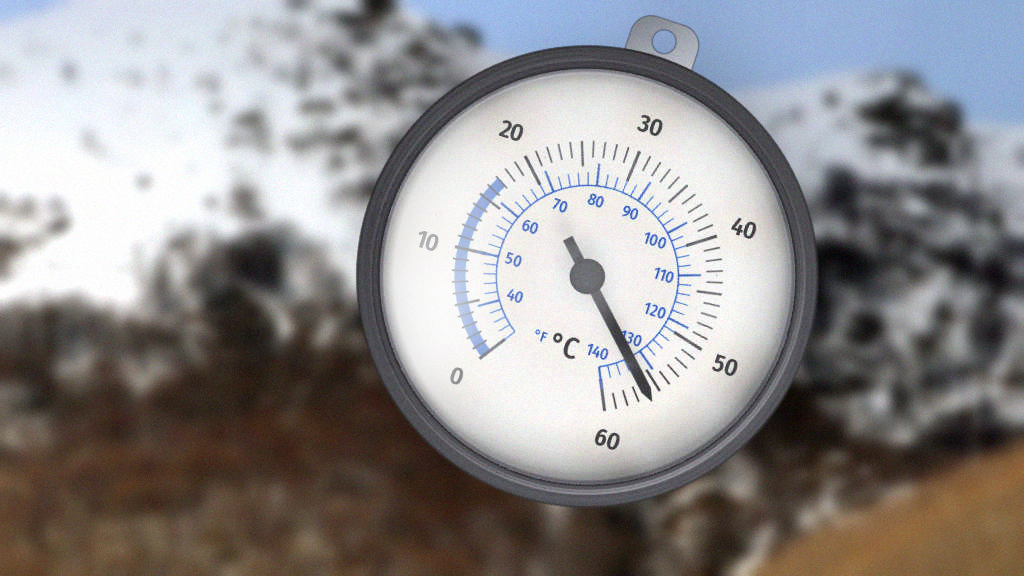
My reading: 56,°C
